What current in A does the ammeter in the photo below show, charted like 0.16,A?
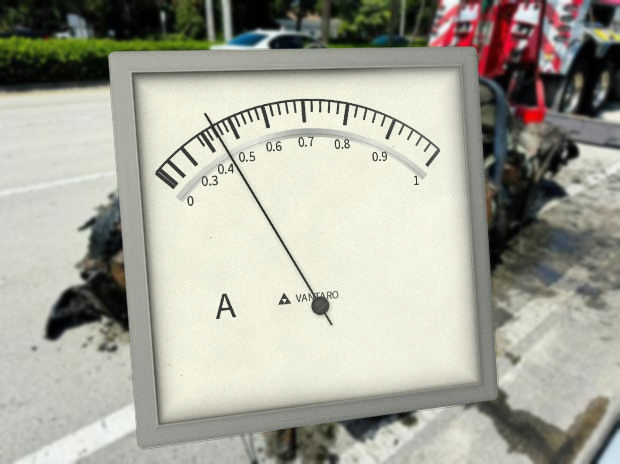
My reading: 0.44,A
